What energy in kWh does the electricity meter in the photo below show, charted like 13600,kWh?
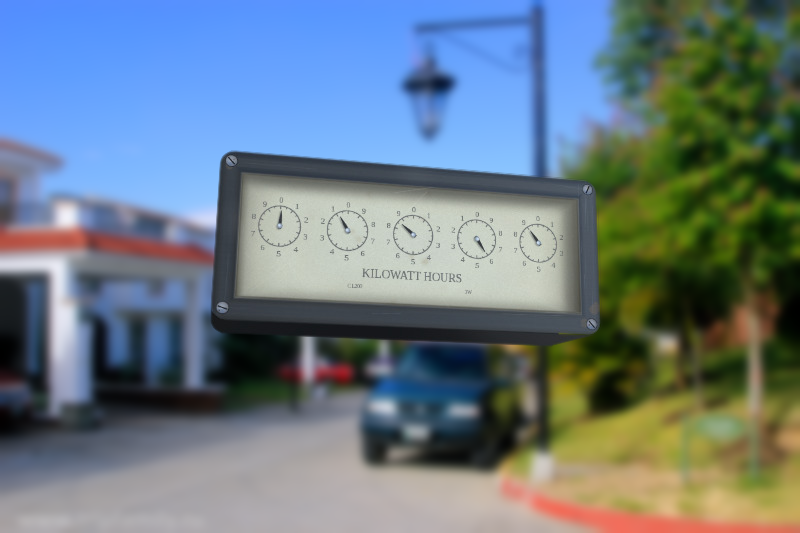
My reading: 859,kWh
